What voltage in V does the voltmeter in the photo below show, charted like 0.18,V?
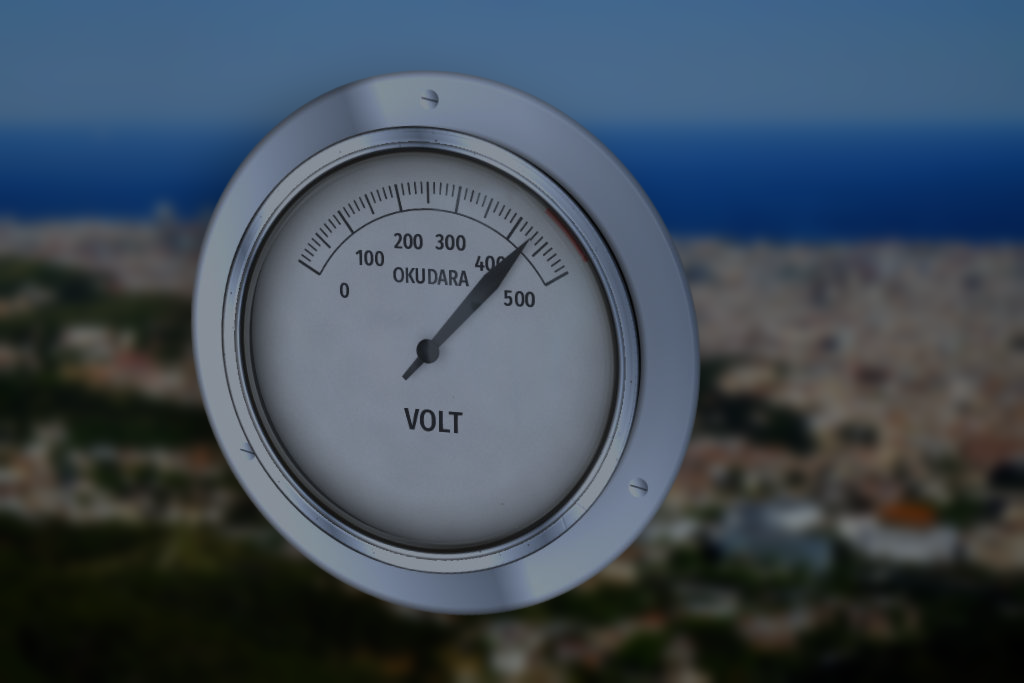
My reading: 430,V
